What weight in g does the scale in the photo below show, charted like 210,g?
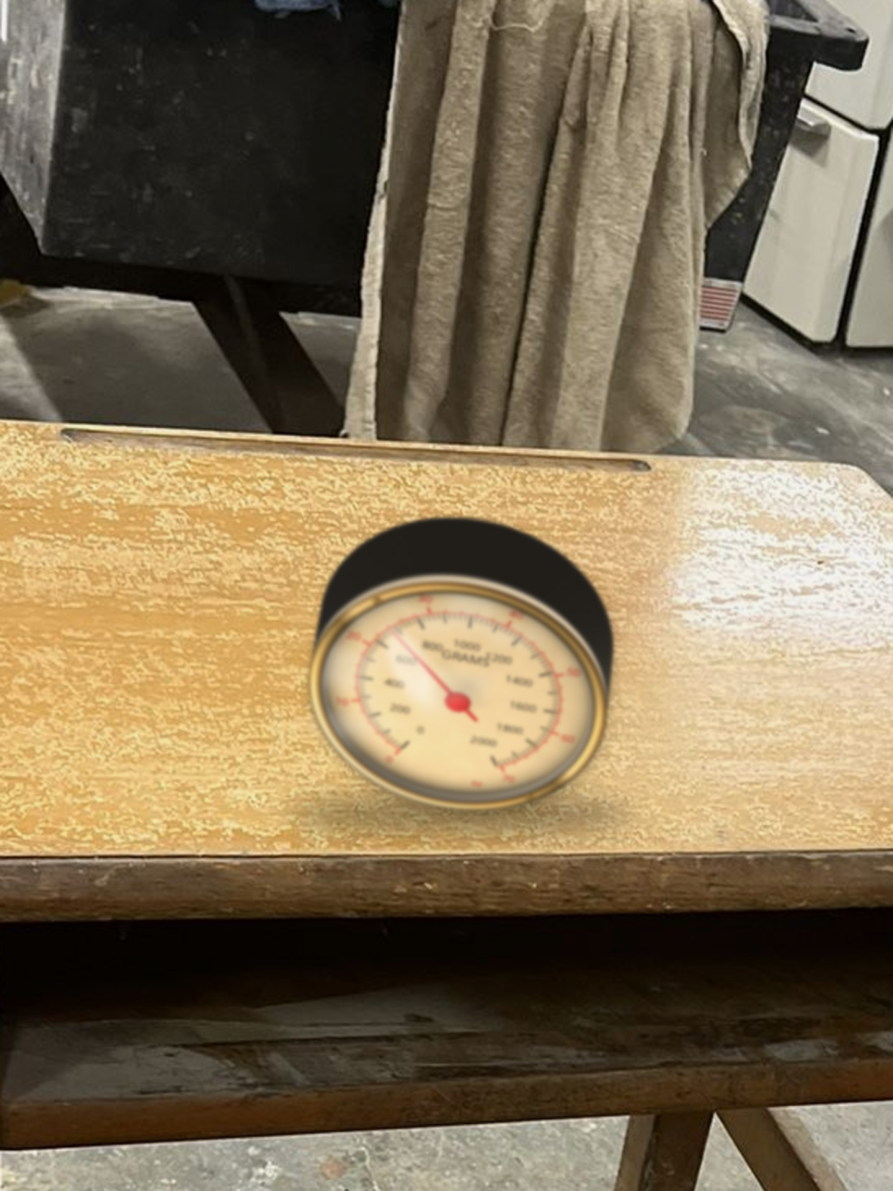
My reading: 700,g
